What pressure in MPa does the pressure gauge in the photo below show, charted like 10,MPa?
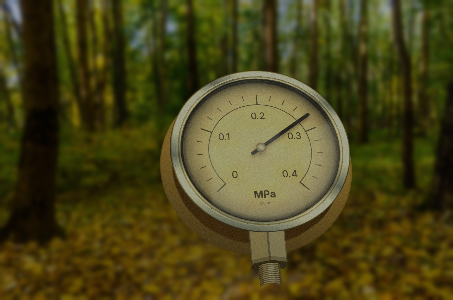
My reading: 0.28,MPa
